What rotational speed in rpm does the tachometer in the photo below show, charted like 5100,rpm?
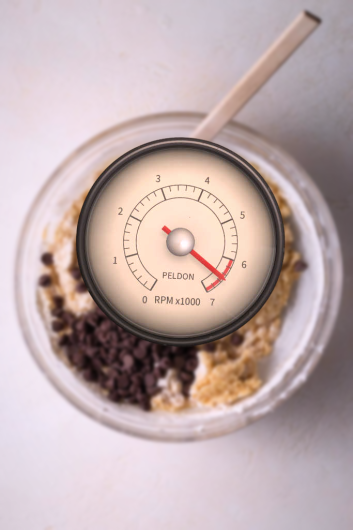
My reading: 6500,rpm
